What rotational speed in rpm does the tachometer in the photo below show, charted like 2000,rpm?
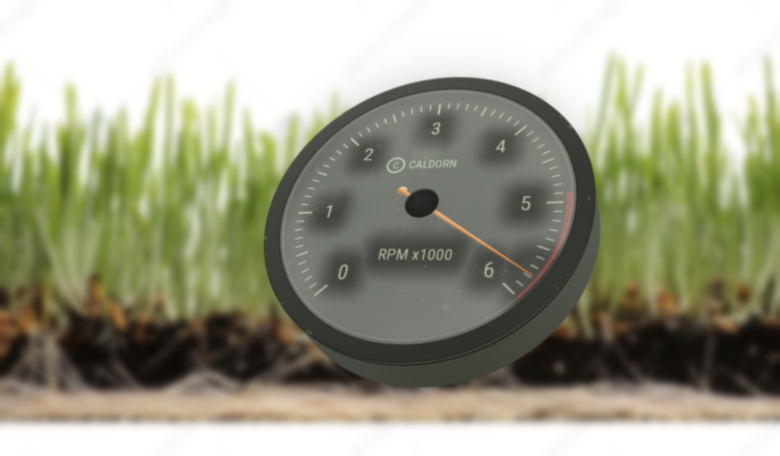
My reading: 5800,rpm
